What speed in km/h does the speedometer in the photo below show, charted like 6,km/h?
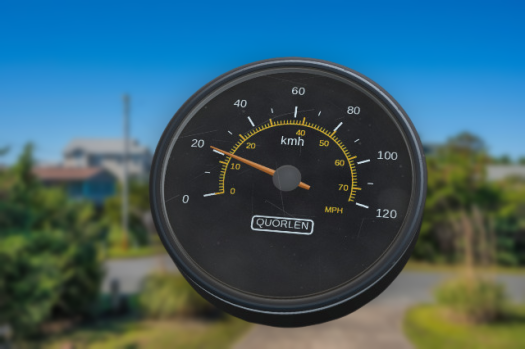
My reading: 20,km/h
